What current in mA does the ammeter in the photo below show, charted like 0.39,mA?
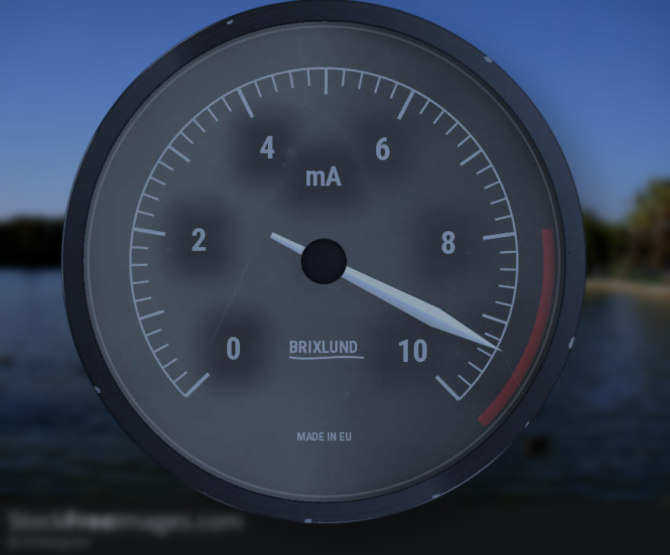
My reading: 9.3,mA
